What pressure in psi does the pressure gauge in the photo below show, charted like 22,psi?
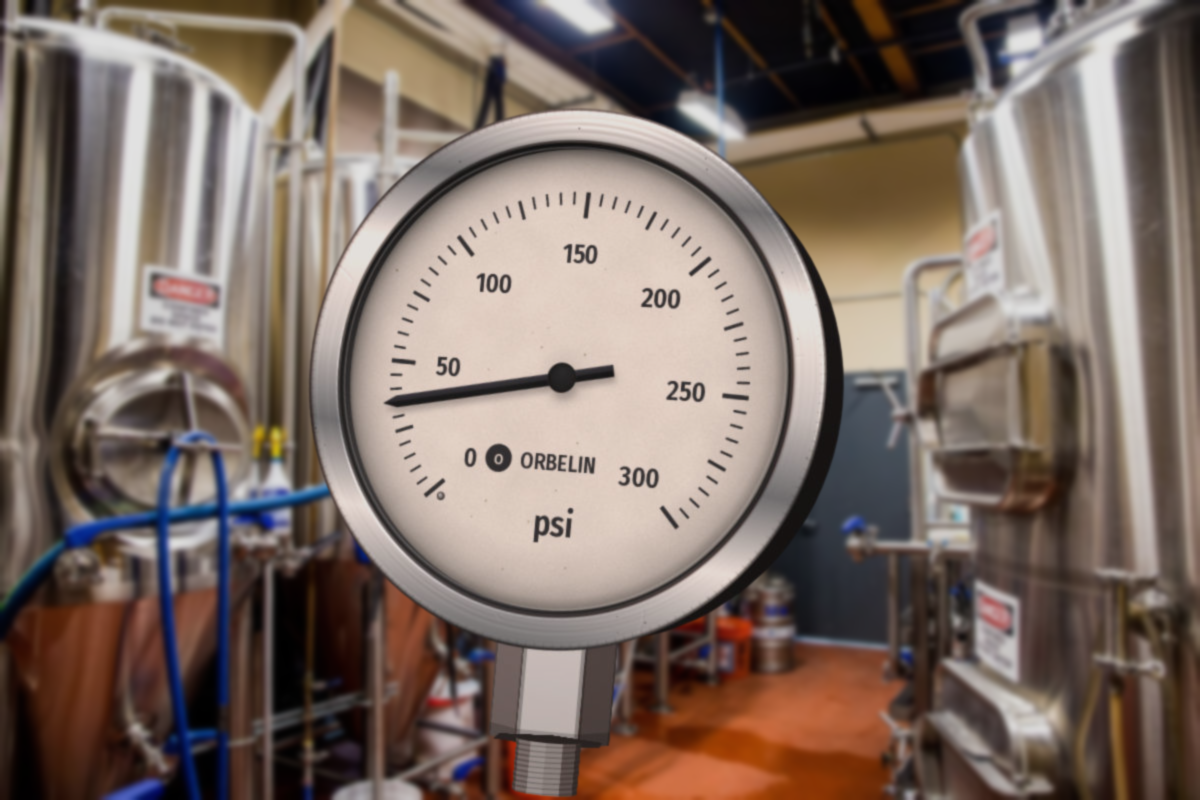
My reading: 35,psi
